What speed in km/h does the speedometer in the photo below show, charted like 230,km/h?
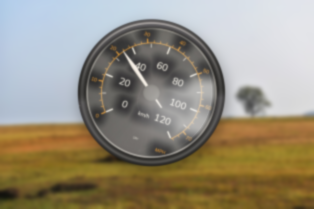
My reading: 35,km/h
